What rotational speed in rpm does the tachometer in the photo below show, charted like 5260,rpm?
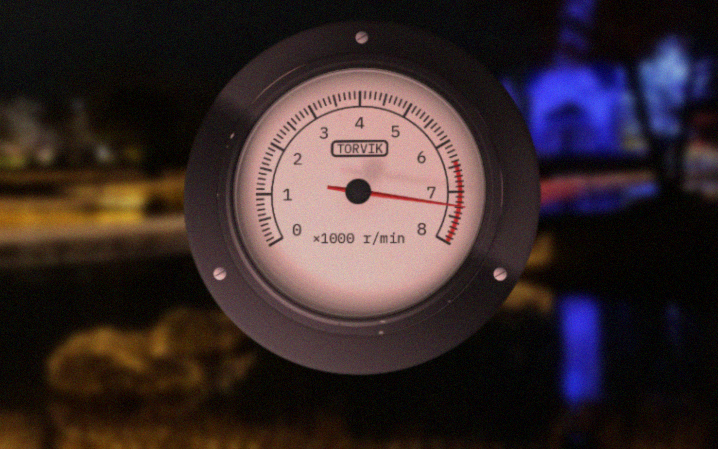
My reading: 7300,rpm
